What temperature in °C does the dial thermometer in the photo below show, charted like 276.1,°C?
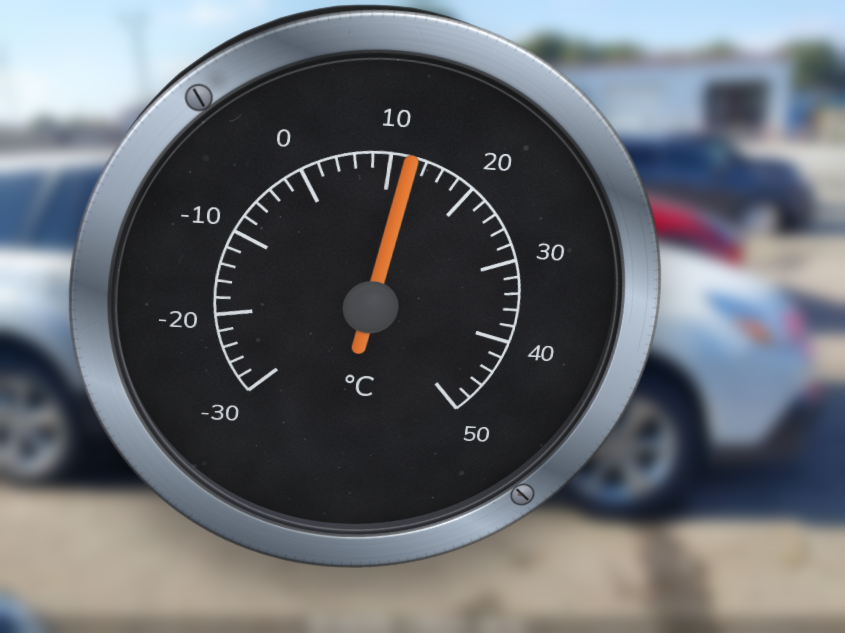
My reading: 12,°C
